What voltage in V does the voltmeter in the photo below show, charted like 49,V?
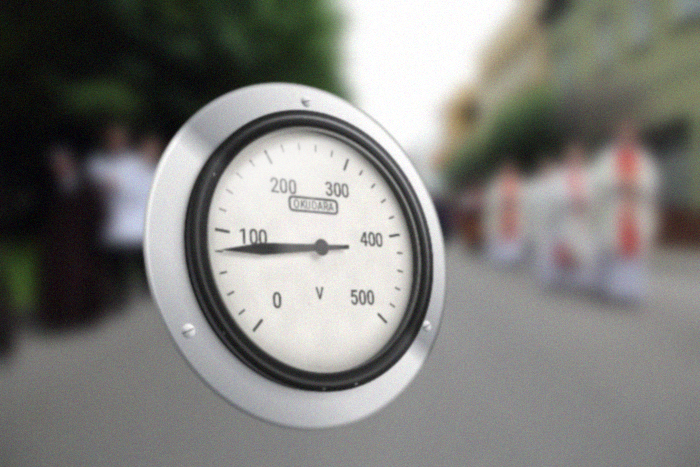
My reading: 80,V
